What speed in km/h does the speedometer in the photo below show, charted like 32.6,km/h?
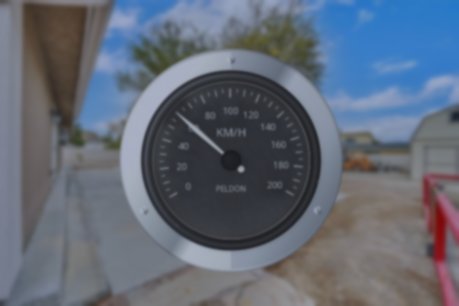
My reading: 60,km/h
